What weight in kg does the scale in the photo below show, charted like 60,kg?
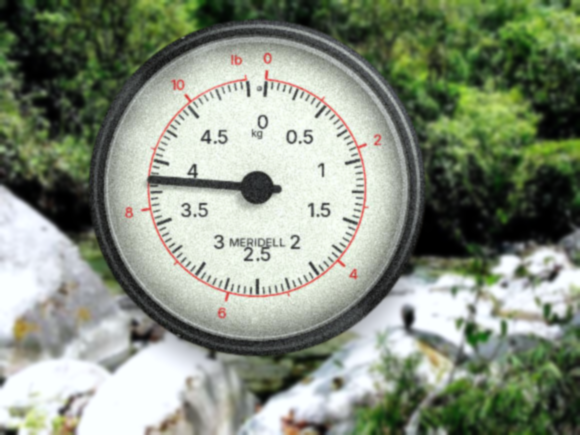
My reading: 3.85,kg
